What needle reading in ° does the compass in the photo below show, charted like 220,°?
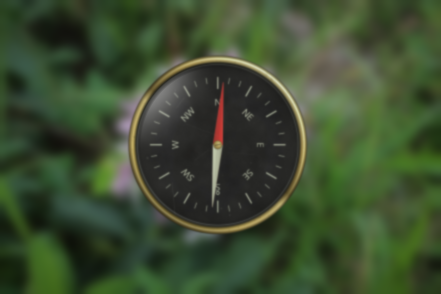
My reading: 5,°
